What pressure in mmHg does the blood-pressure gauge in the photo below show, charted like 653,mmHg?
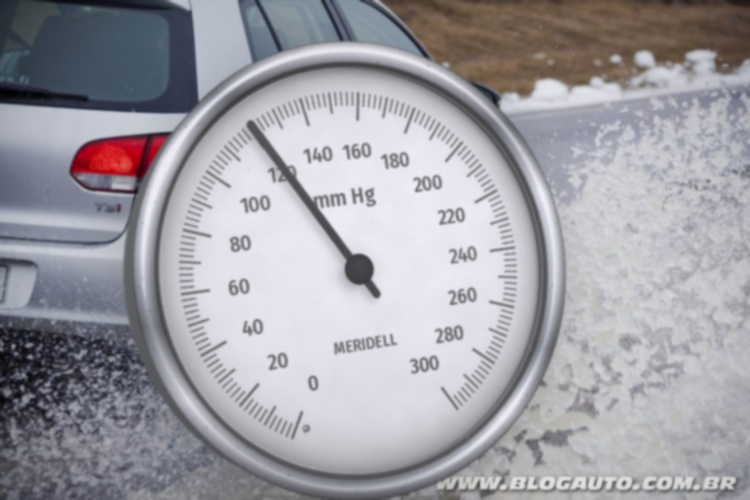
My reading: 120,mmHg
